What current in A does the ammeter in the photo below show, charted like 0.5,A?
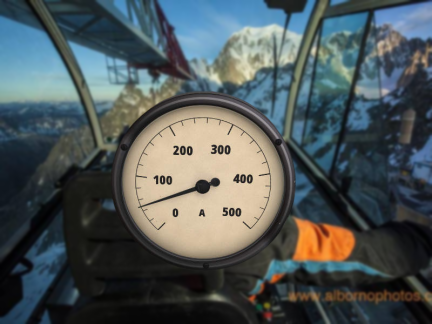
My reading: 50,A
